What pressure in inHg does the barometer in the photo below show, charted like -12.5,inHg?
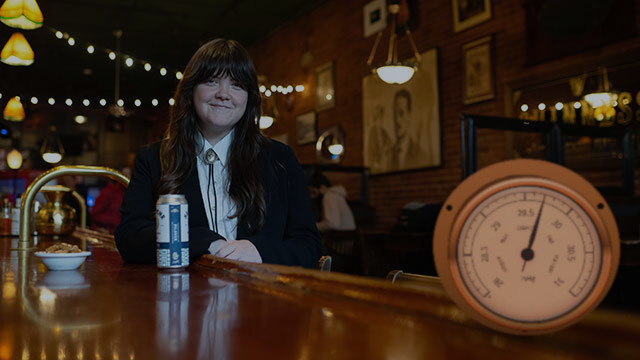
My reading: 29.7,inHg
